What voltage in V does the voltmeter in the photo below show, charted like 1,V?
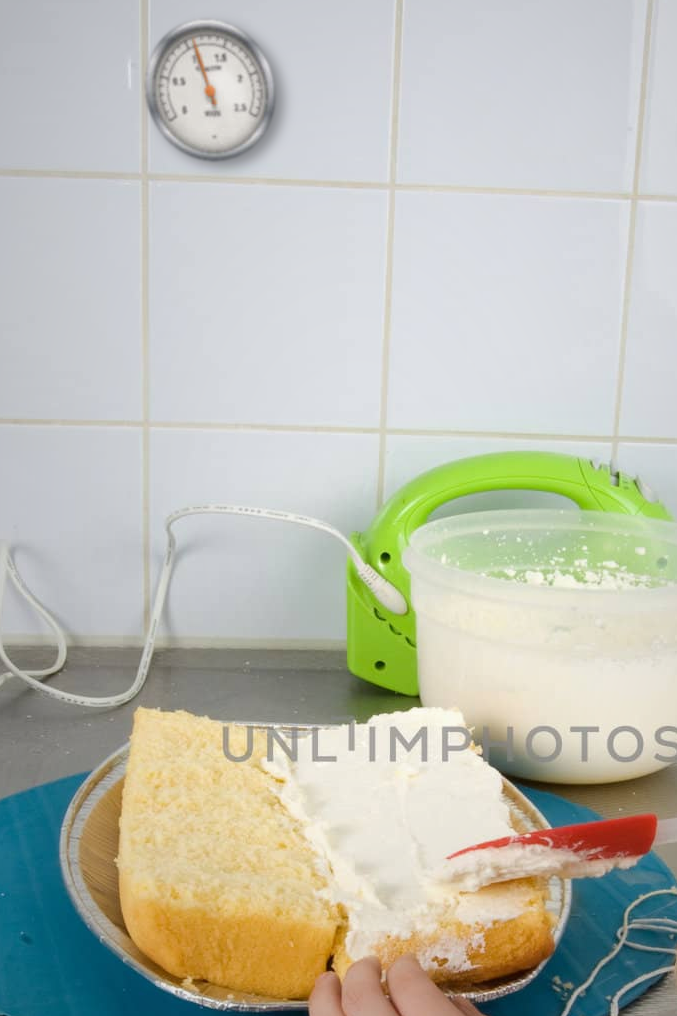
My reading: 1.1,V
